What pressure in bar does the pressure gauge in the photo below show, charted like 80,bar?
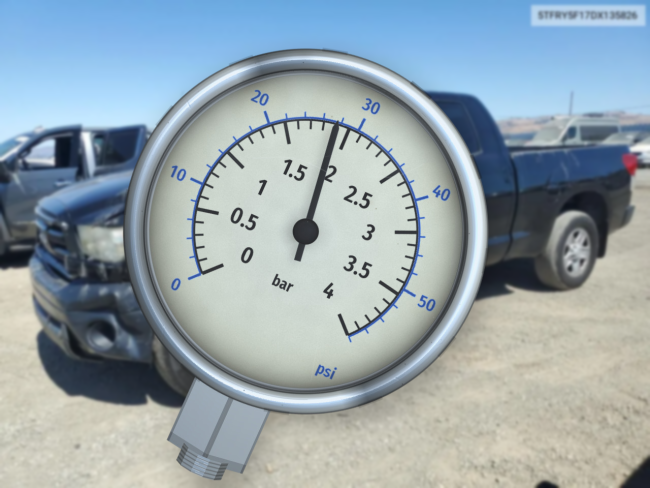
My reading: 1.9,bar
